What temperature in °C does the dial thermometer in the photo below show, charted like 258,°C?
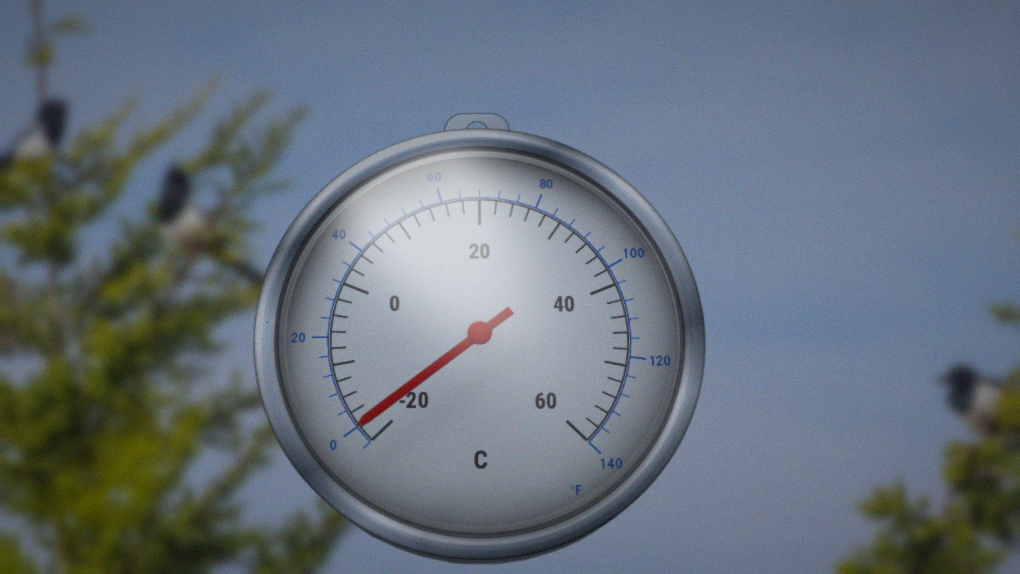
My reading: -18,°C
